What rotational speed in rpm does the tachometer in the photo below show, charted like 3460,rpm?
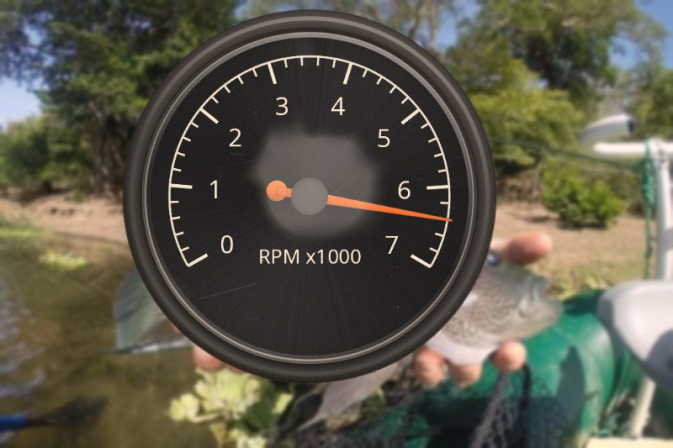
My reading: 6400,rpm
